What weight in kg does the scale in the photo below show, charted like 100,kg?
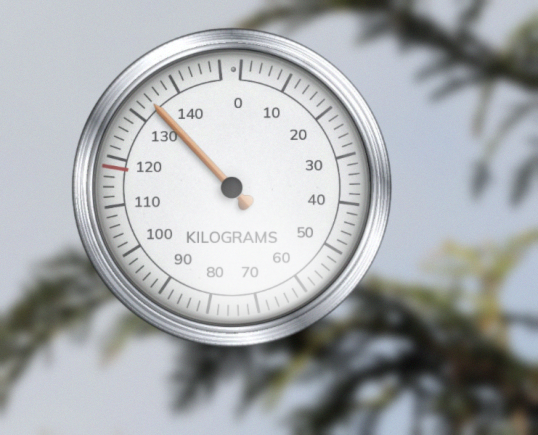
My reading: 134,kg
